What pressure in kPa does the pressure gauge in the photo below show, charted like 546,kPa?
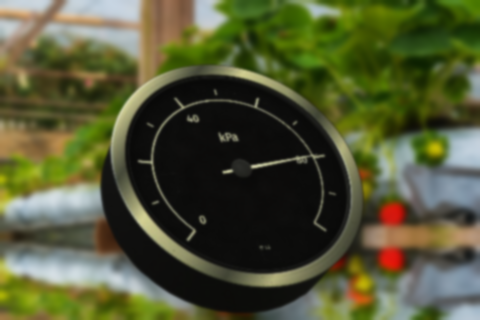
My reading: 80,kPa
